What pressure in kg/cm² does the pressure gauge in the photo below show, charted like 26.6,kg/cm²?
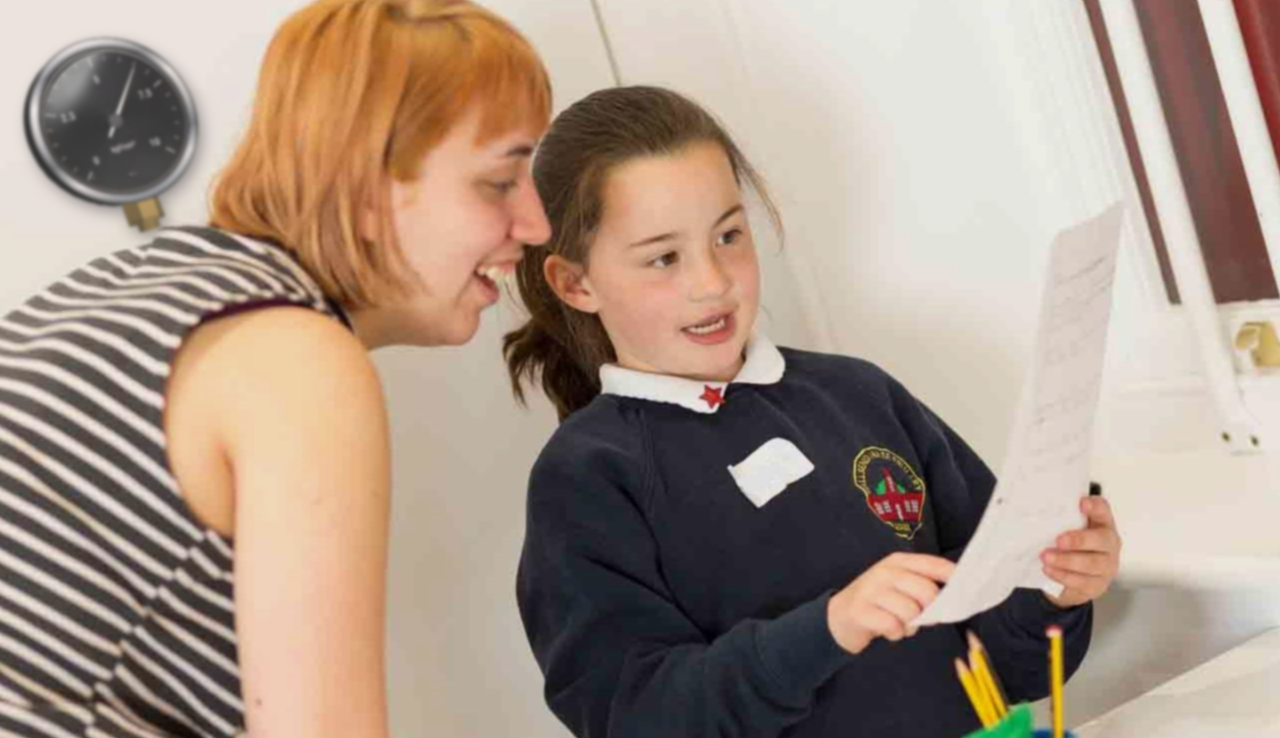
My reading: 6.5,kg/cm²
